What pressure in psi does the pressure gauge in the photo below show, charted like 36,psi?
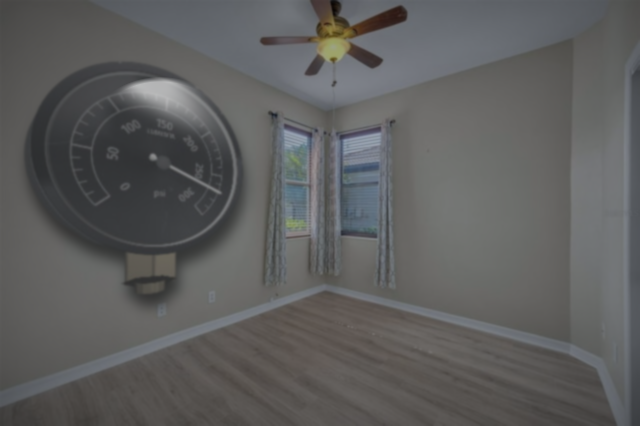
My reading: 270,psi
